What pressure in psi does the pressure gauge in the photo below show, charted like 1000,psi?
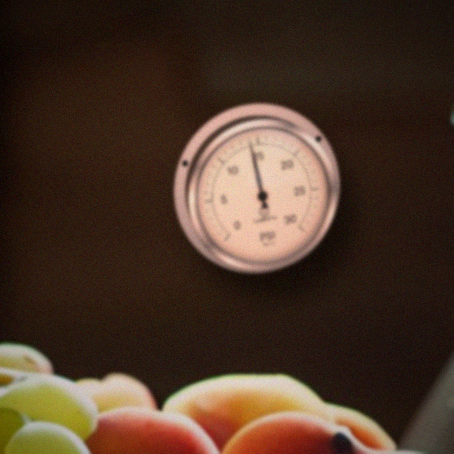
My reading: 14,psi
